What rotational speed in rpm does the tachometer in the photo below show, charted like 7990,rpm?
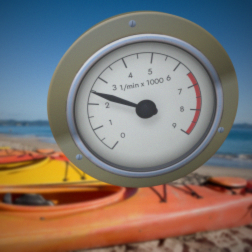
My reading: 2500,rpm
